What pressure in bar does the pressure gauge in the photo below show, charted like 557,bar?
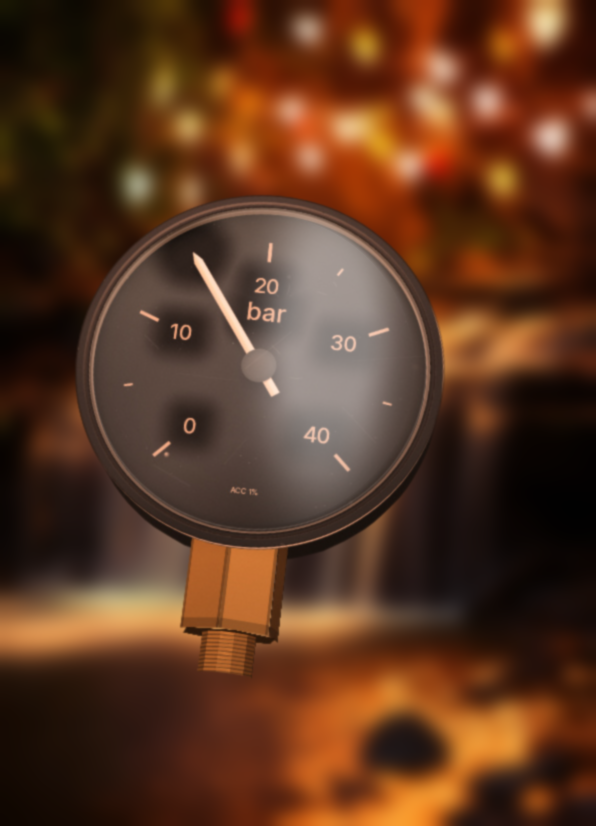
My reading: 15,bar
